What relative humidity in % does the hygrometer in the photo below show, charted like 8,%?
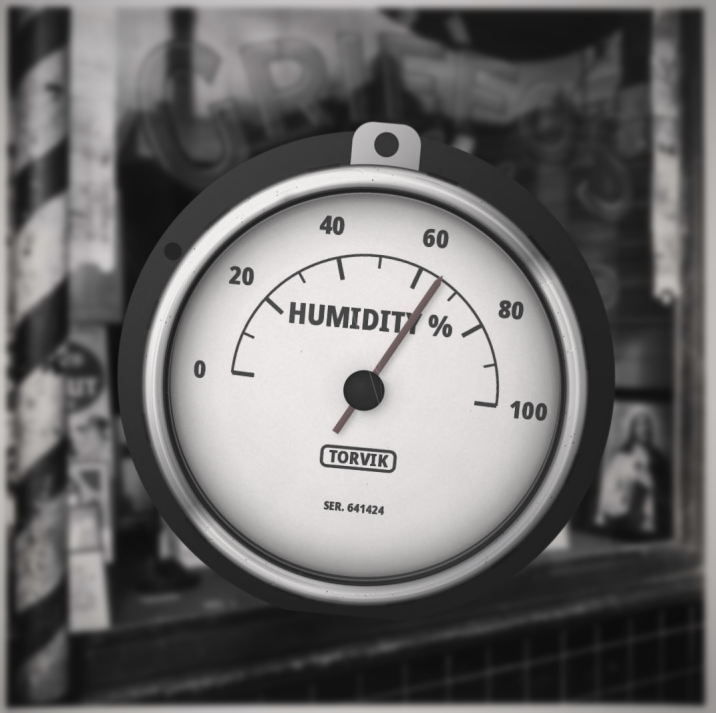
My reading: 65,%
